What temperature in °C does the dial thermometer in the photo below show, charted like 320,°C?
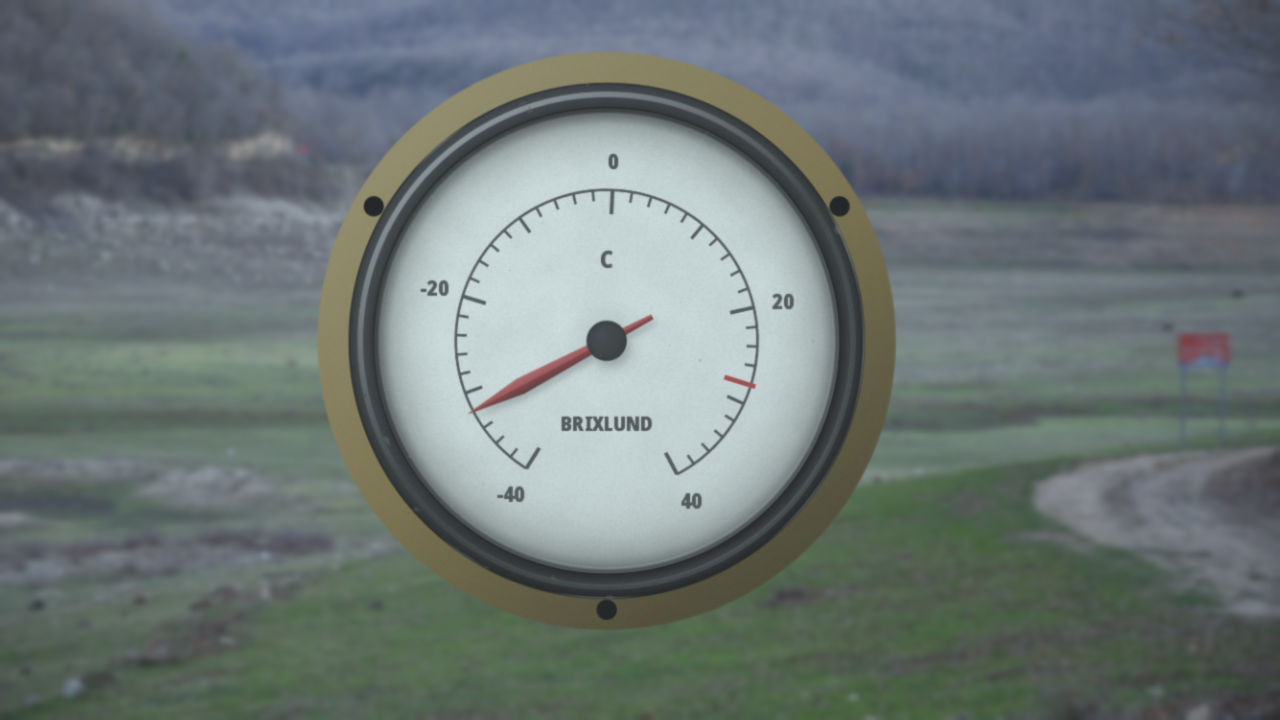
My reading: -32,°C
